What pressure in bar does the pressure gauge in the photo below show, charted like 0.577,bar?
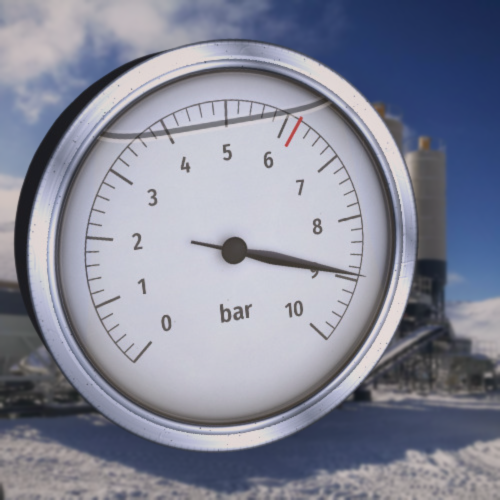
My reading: 8.9,bar
